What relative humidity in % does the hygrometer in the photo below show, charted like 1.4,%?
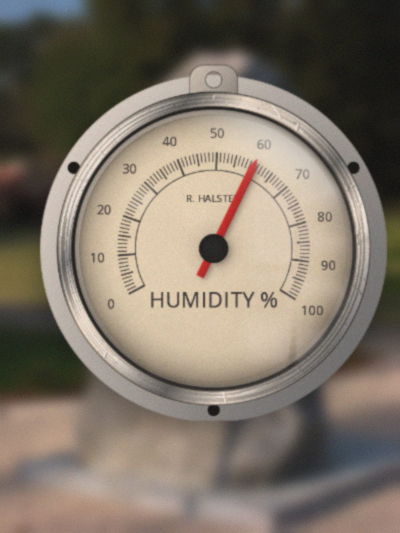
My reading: 60,%
